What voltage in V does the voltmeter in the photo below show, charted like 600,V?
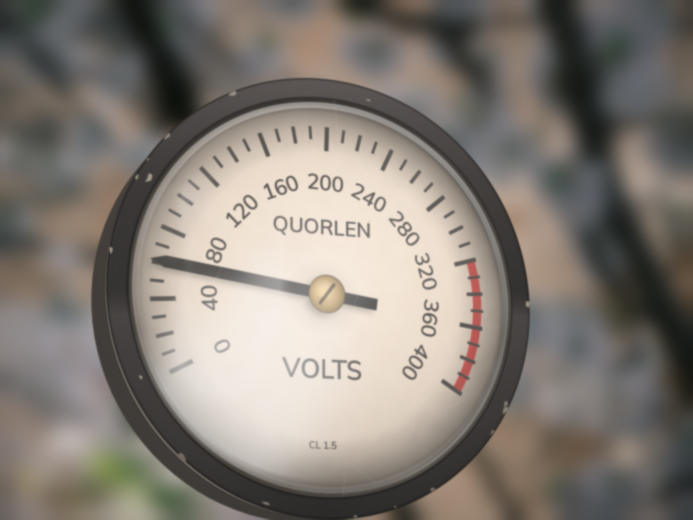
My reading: 60,V
